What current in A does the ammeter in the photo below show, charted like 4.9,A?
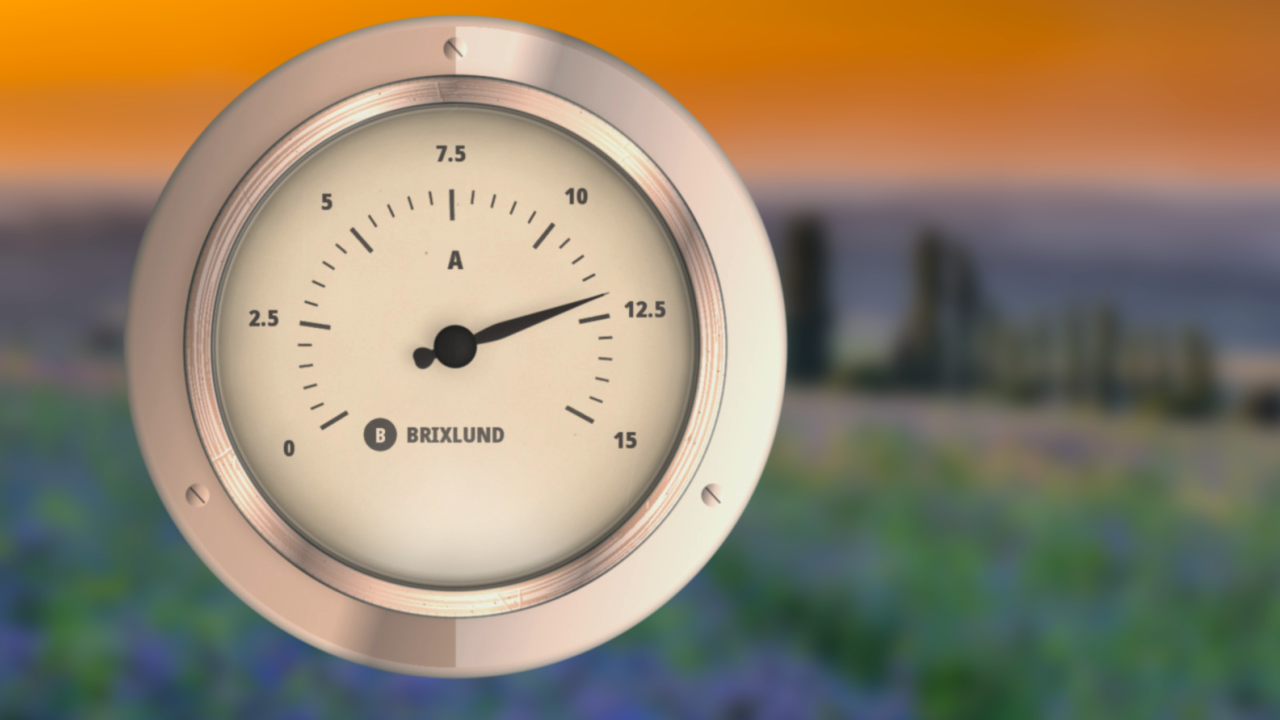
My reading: 12,A
